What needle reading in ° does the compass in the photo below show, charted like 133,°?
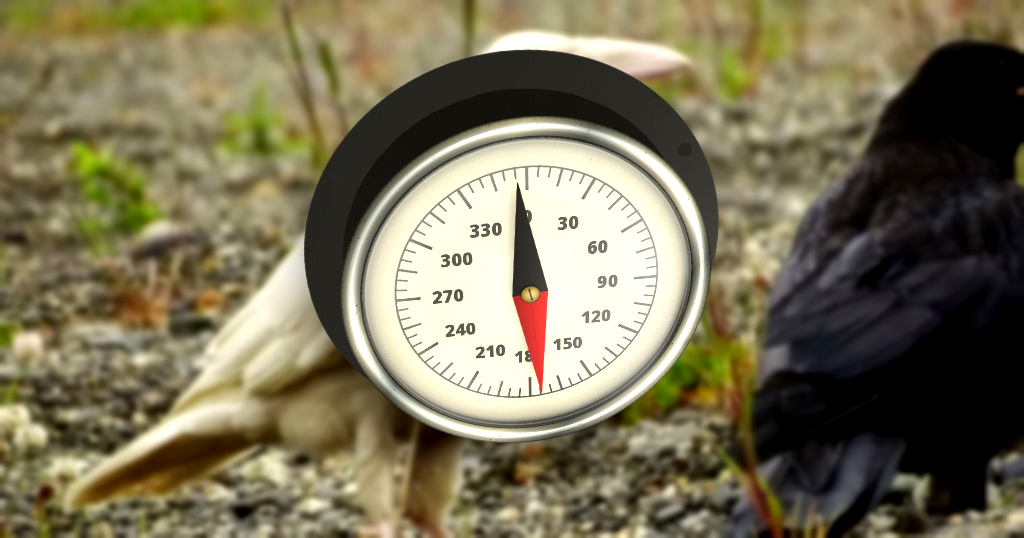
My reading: 175,°
